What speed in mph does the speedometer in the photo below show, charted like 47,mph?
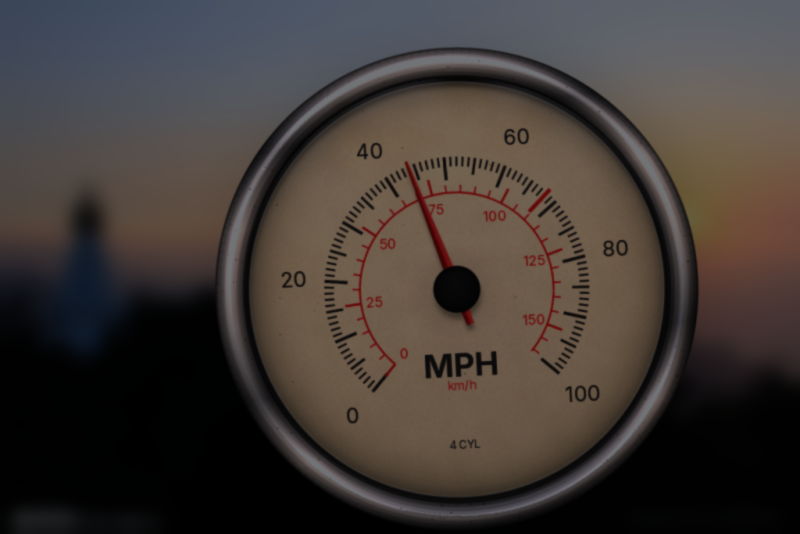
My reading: 44,mph
